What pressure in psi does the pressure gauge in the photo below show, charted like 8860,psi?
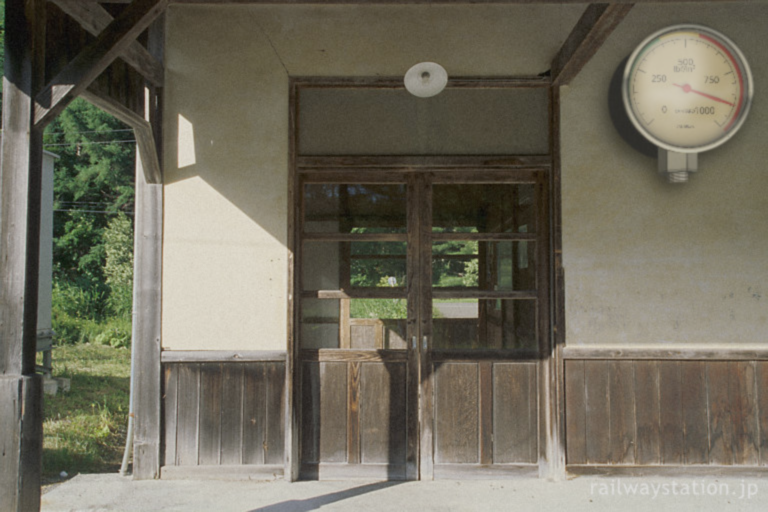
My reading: 900,psi
